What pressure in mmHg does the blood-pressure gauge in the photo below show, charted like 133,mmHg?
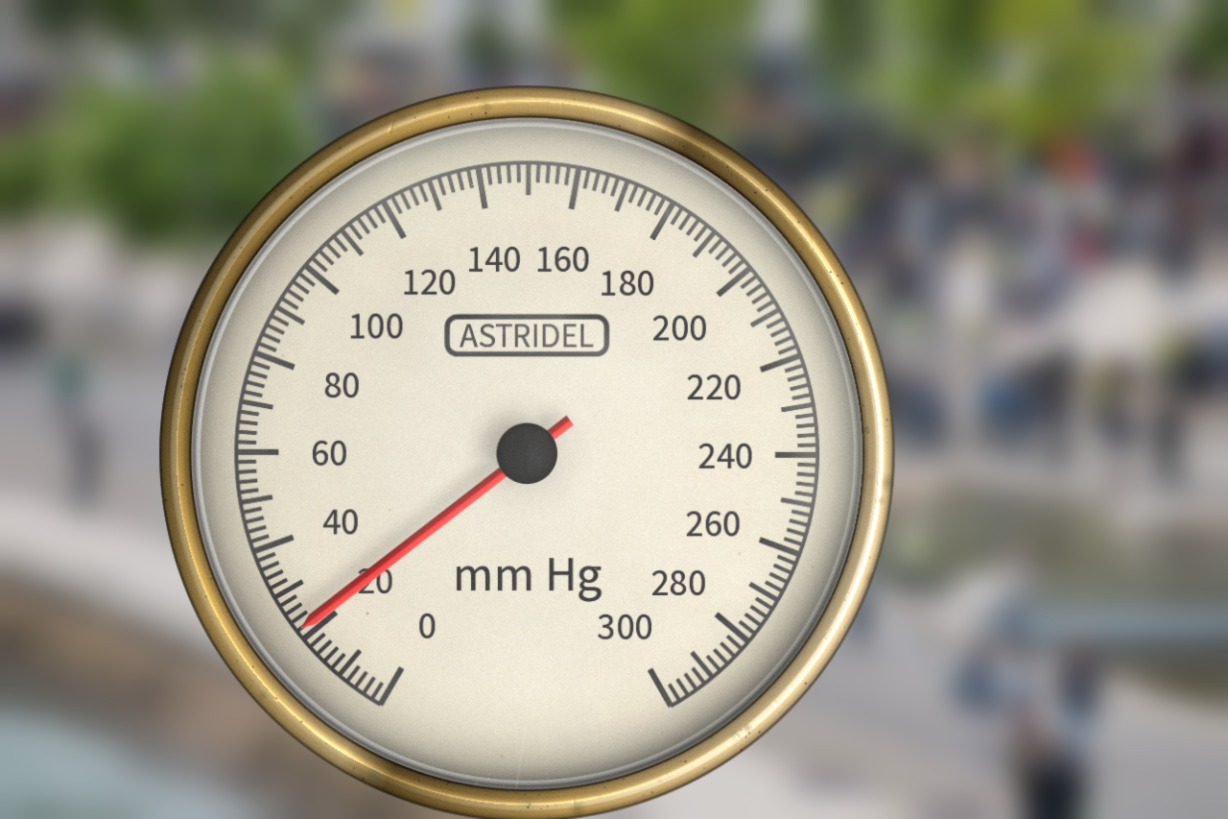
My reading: 22,mmHg
